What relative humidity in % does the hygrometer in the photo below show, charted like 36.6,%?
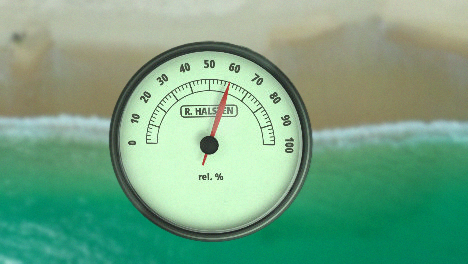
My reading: 60,%
